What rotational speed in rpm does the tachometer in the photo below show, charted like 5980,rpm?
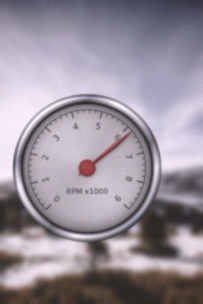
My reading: 6200,rpm
